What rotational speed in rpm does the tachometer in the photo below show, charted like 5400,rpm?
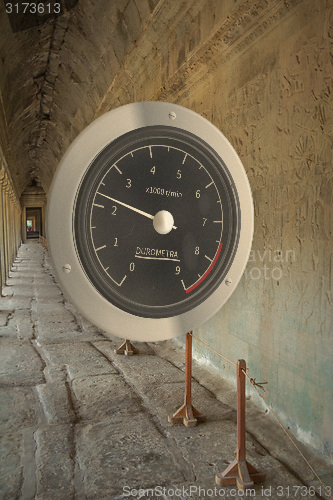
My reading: 2250,rpm
